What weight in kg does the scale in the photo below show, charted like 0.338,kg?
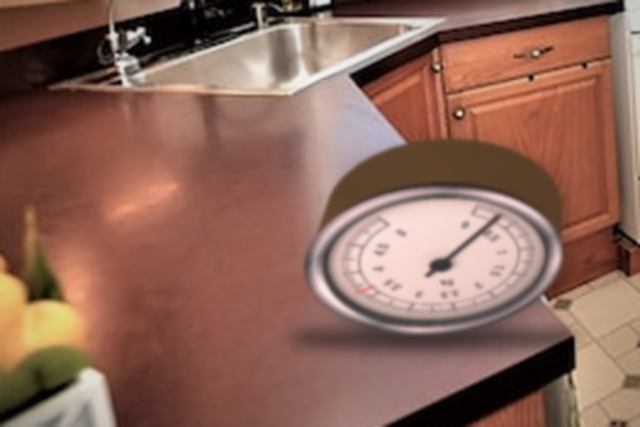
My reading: 0.25,kg
